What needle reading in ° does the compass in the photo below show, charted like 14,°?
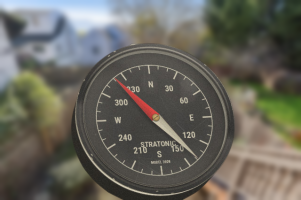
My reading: 320,°
